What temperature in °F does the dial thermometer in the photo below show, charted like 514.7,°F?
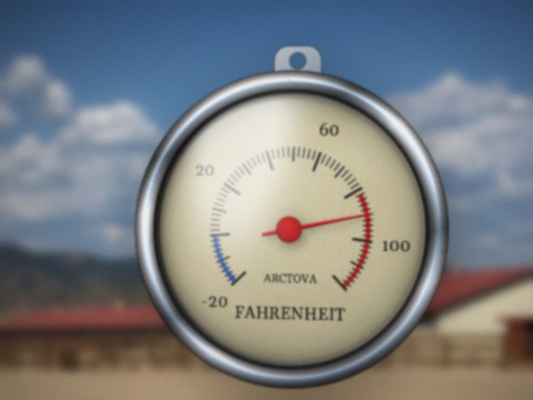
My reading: 90,°F
